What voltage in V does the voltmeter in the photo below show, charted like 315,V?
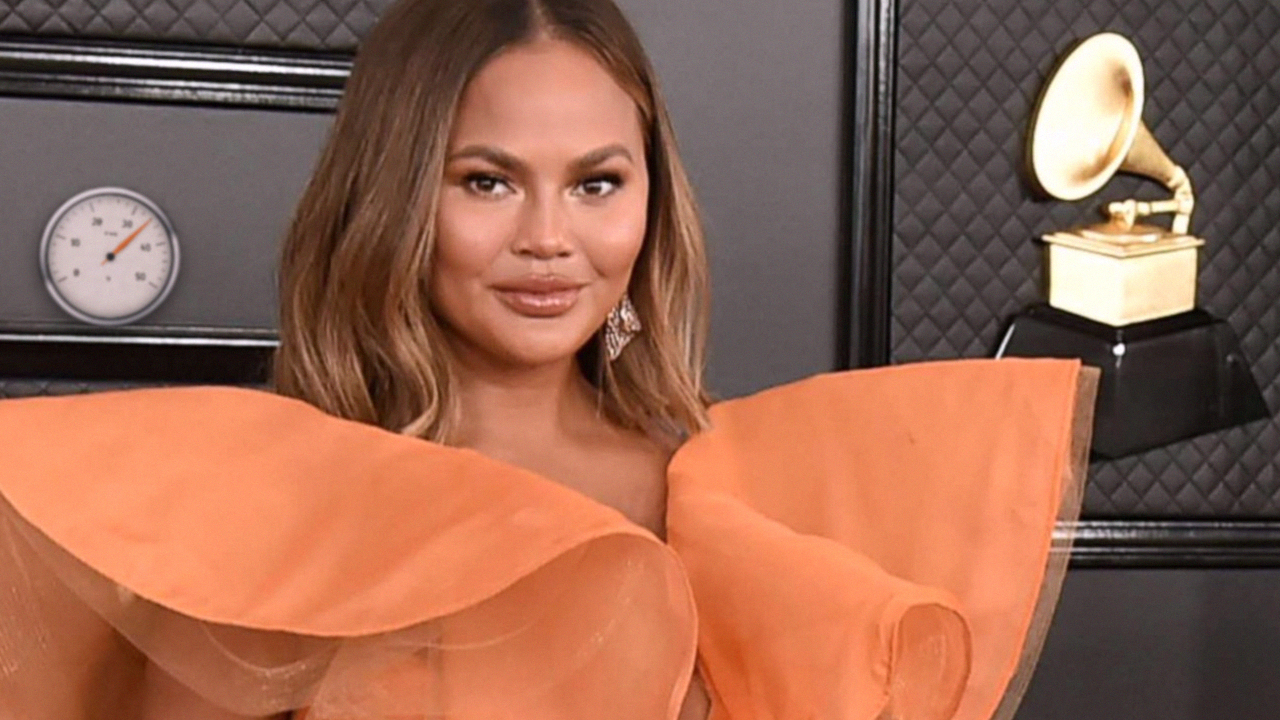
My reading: 34,V
